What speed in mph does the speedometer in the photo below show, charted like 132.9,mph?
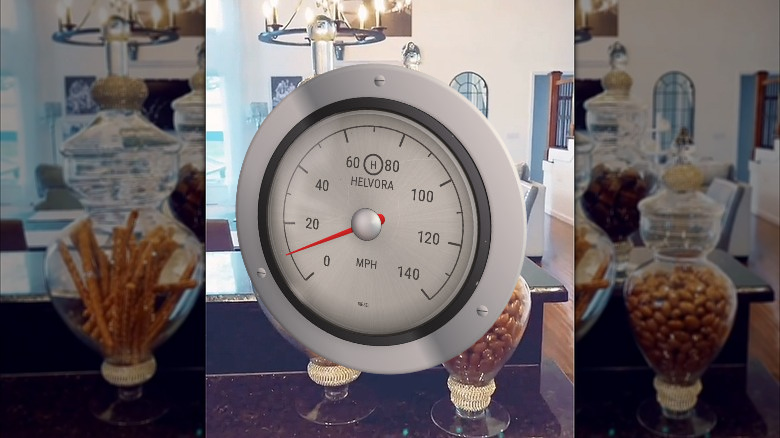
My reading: 10,mph
